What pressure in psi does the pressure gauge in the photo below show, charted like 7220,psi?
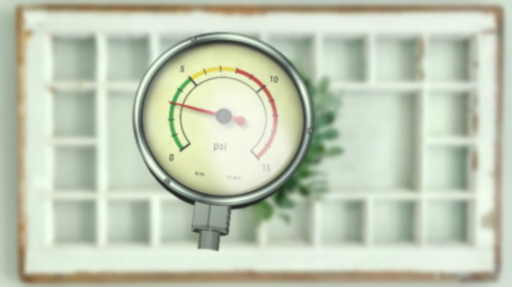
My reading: 3,psi
